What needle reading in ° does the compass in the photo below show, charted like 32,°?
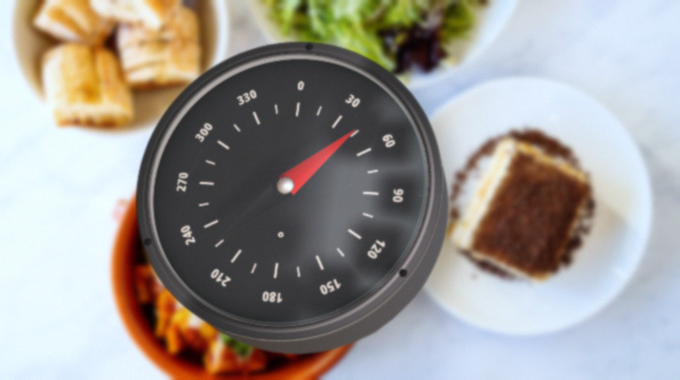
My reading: 45,°
